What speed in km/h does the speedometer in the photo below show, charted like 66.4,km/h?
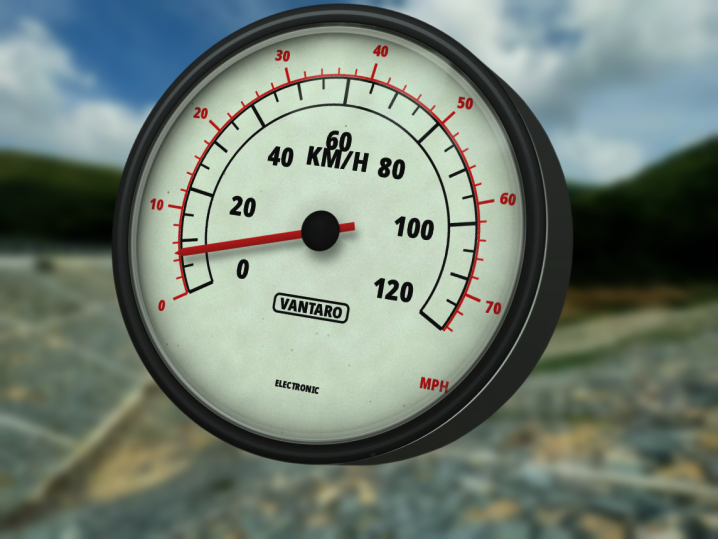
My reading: 7.5,km/h
